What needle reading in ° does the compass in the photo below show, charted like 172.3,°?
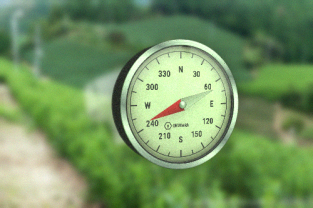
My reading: 247.5,°
